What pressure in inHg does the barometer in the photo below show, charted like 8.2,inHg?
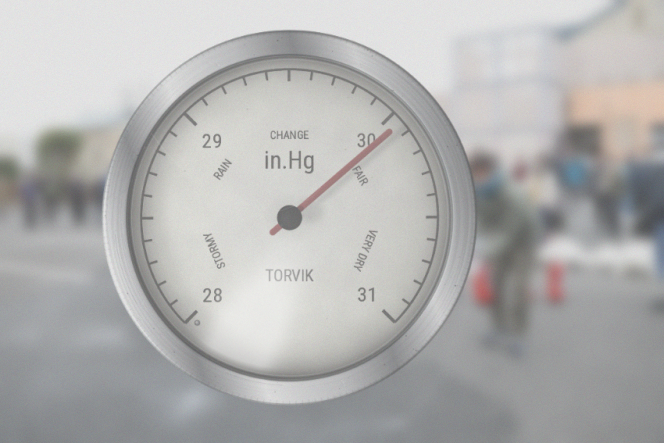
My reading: 30.05,inHg
